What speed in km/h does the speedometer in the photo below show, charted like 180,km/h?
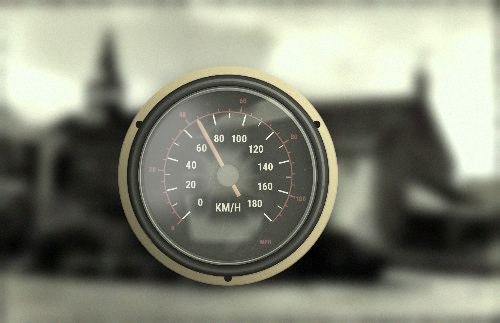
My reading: 70,km/h
